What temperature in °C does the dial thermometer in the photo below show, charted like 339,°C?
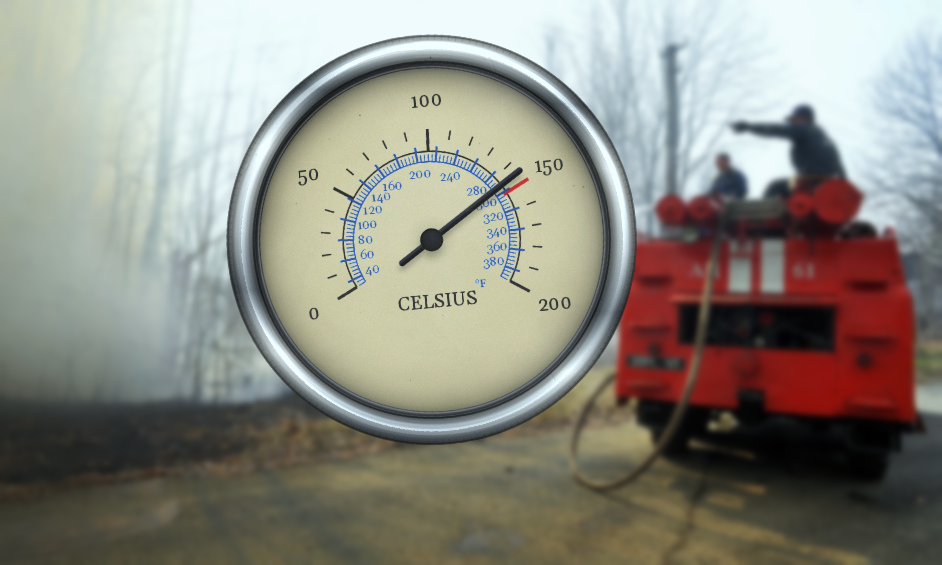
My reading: 145,°C
